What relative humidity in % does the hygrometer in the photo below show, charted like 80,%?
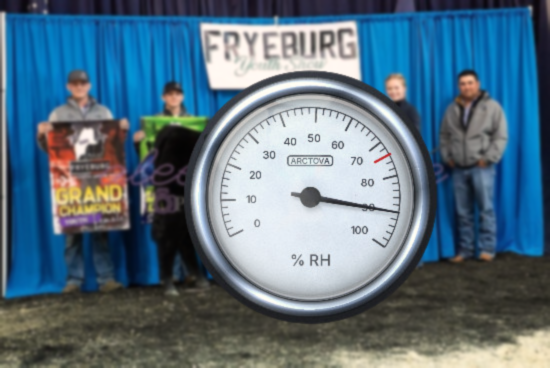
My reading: 90,%
